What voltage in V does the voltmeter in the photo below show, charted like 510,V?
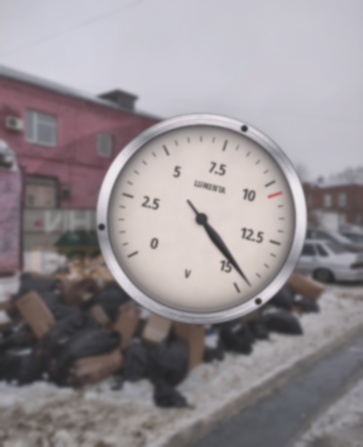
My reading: 14.5,V
